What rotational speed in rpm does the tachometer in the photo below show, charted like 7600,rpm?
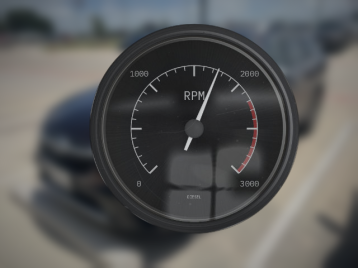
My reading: 1750,rpm
